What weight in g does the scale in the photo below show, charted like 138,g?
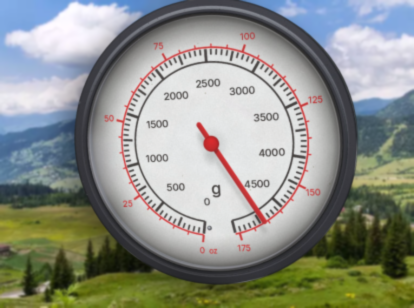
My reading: 4700,g
